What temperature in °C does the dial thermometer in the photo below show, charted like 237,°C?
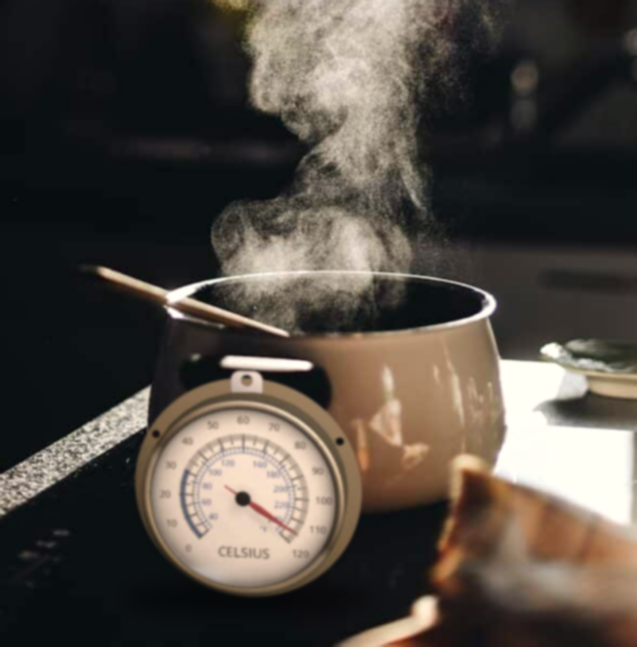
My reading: 115,°C
